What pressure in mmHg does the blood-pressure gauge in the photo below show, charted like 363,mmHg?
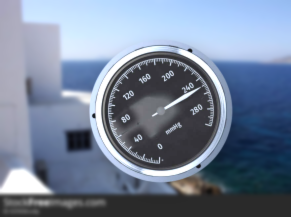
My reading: 250,mmHg
